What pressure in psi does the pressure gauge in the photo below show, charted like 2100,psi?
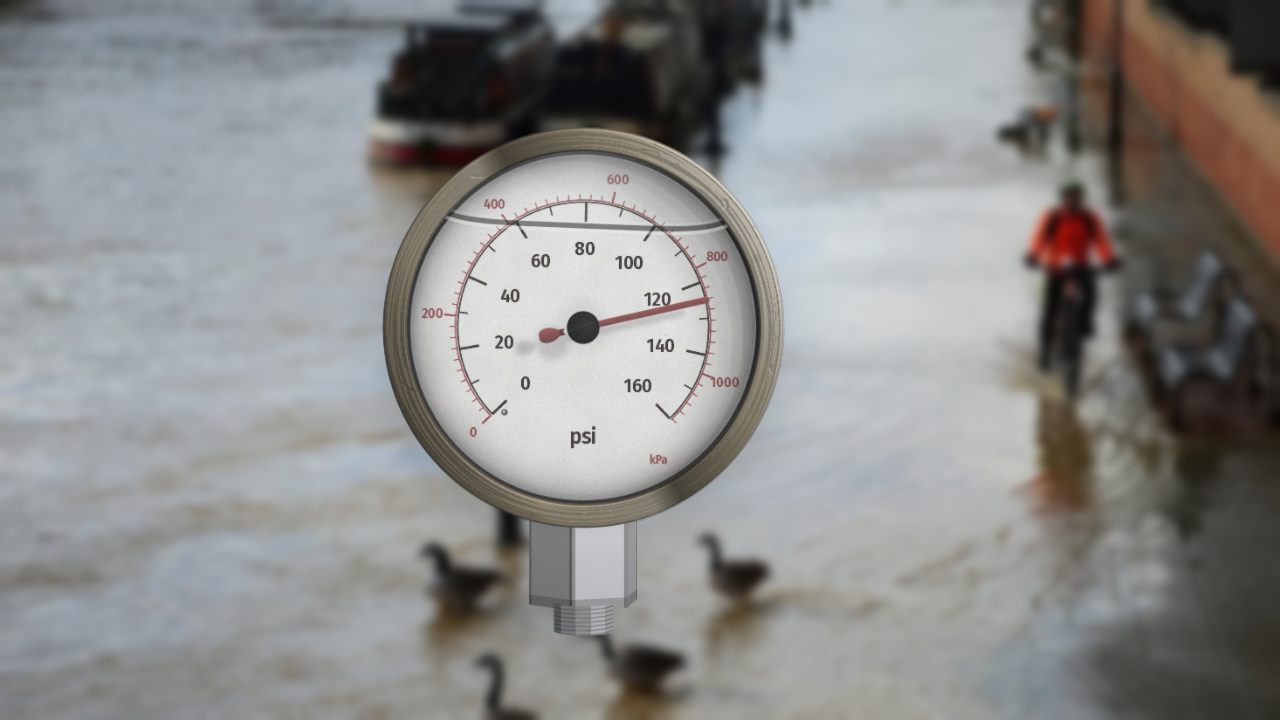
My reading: 125,psi
